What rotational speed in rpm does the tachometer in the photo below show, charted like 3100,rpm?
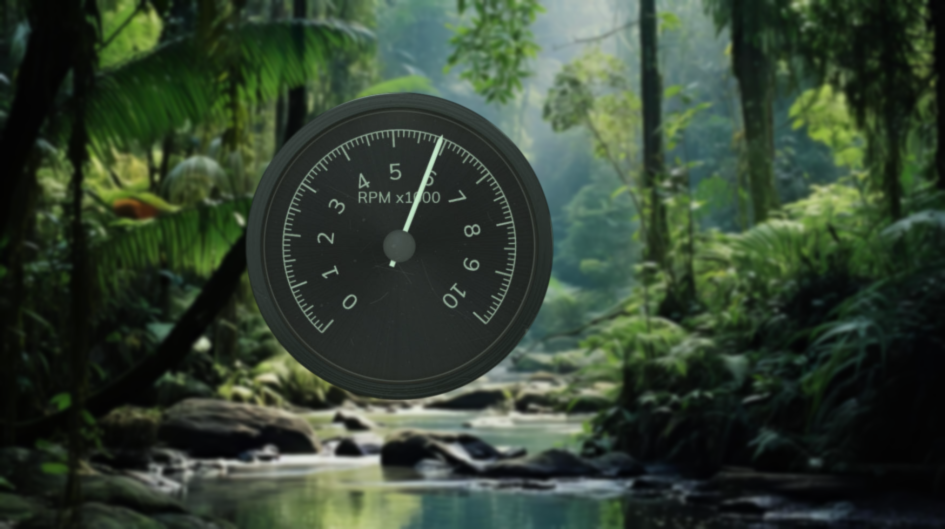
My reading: 5900,rpm
